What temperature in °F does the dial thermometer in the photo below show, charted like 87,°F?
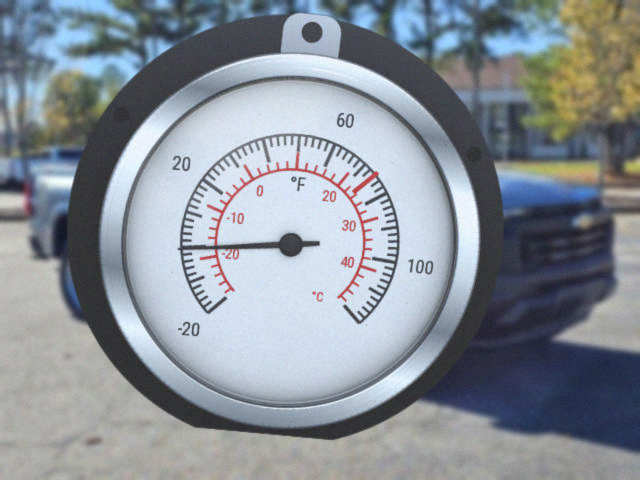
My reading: 0,°F
